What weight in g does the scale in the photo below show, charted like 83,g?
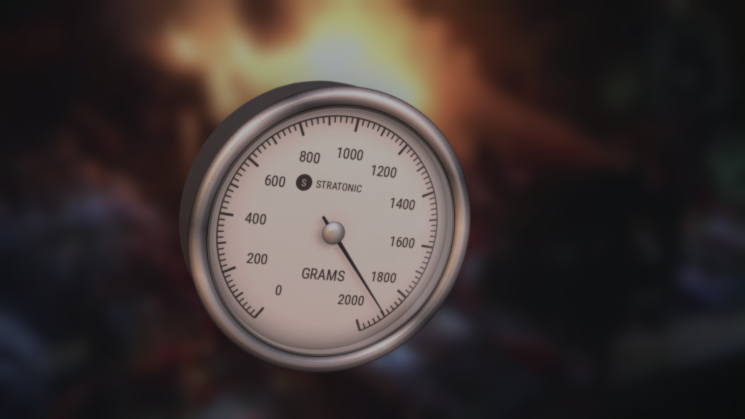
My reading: 1900,g
